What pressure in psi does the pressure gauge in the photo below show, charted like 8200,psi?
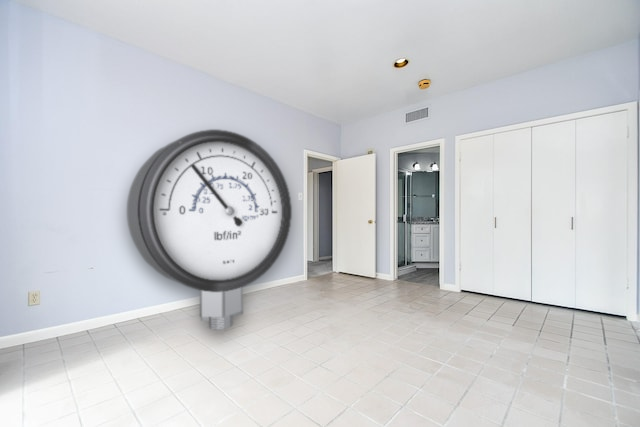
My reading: 8,psi
